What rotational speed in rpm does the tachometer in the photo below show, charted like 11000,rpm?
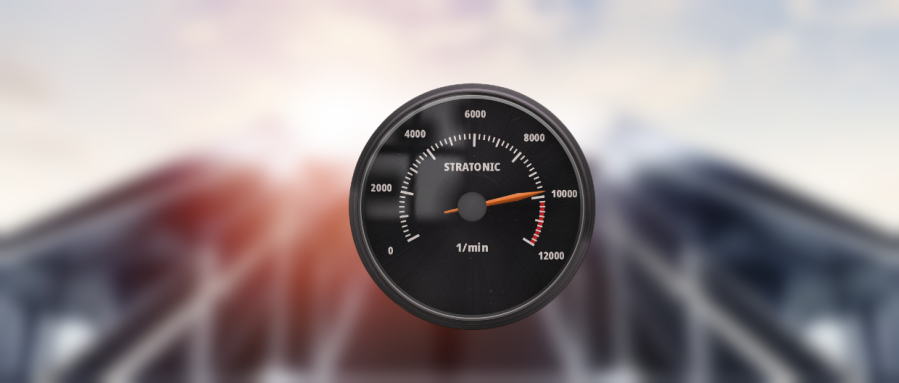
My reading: 9800,rpm
